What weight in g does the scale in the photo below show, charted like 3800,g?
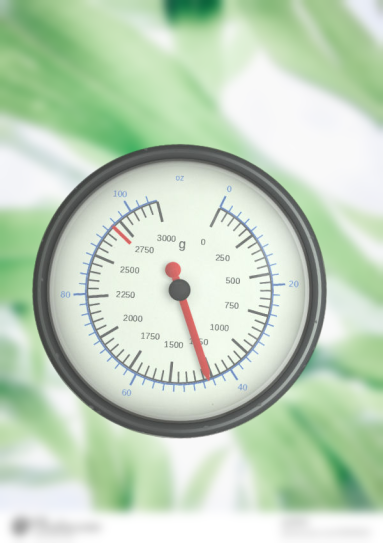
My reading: 1275,g
